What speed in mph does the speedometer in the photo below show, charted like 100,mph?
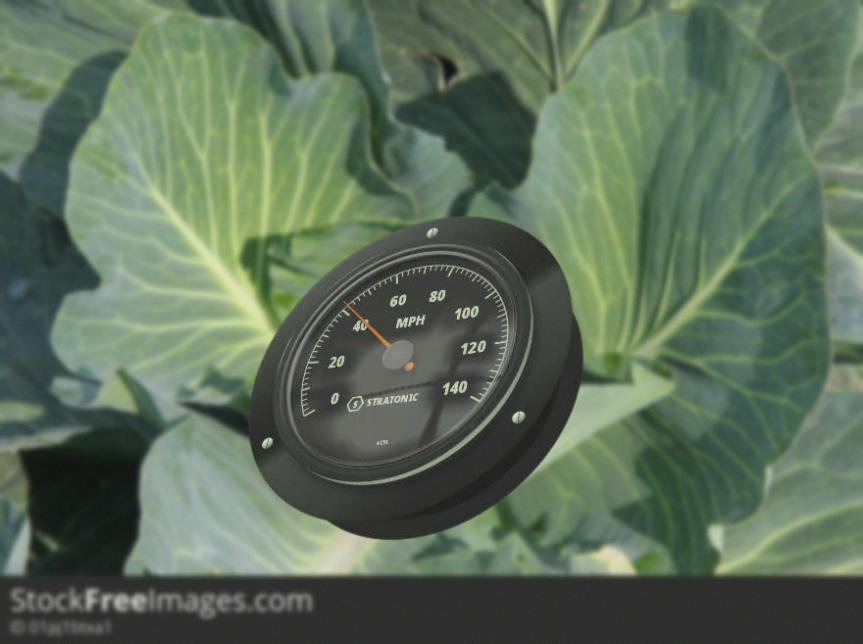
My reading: 42,mph
